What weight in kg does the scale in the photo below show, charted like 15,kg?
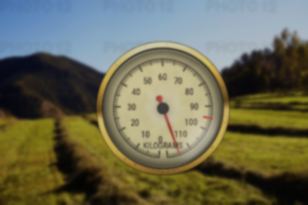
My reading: 115,kg
